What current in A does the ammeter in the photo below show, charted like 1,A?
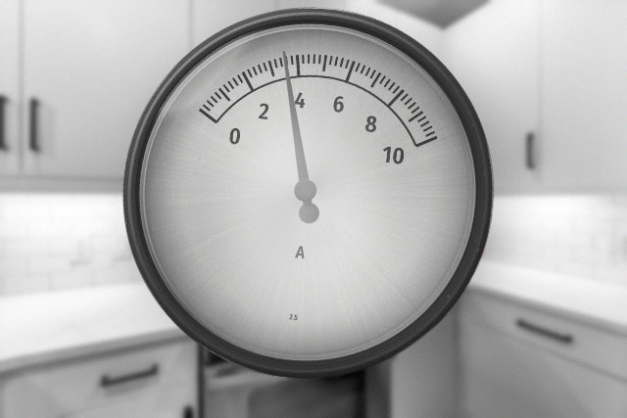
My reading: 3.6,A
